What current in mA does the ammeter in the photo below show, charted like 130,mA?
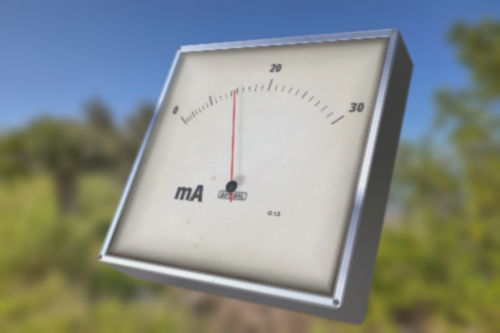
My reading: 15,mA
